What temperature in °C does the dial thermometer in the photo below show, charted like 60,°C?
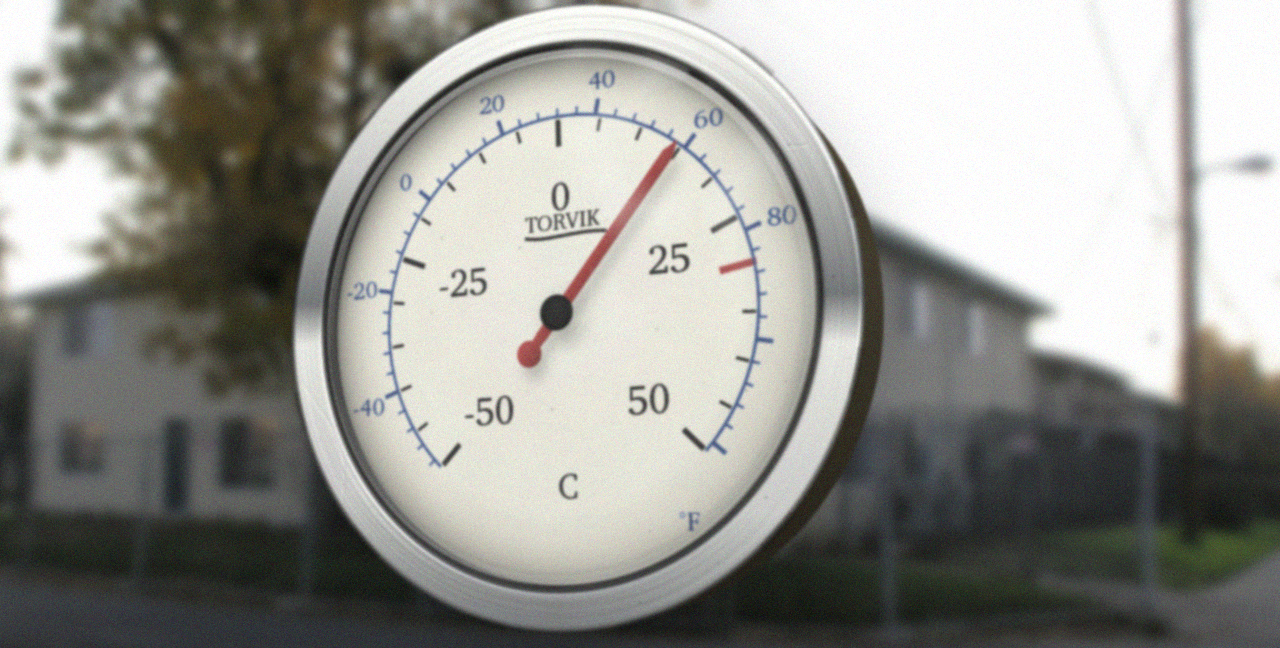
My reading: 15,°C
